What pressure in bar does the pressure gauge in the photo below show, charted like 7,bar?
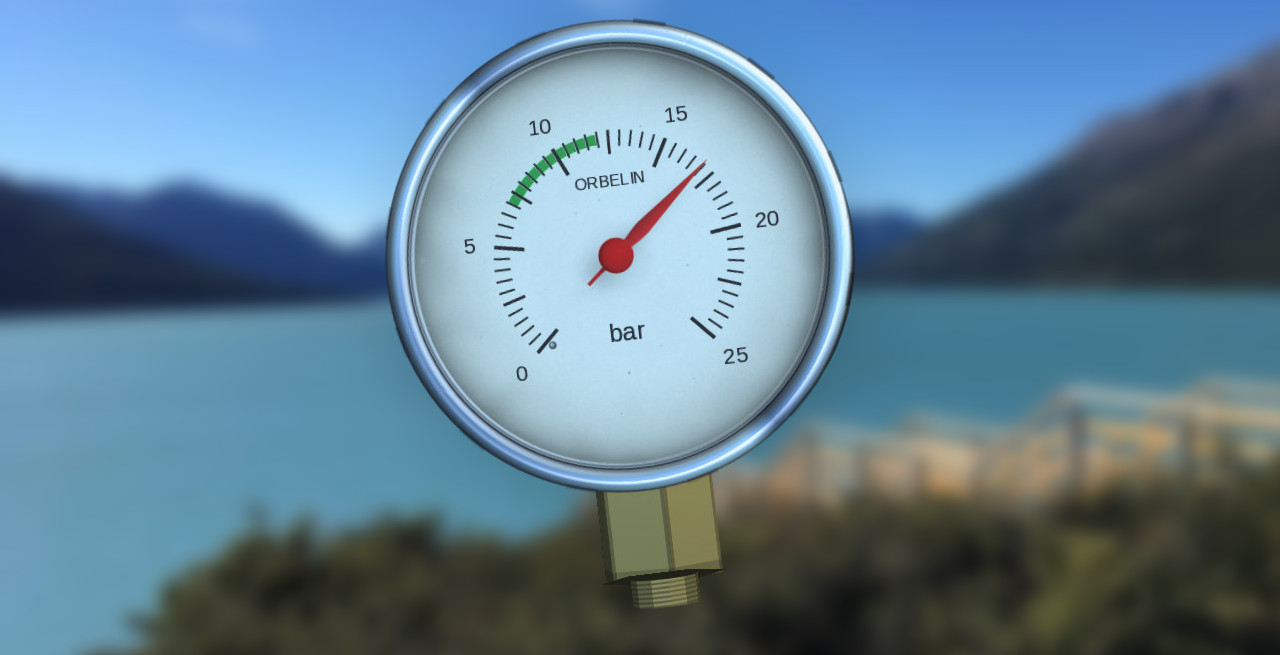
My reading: 17,bar
